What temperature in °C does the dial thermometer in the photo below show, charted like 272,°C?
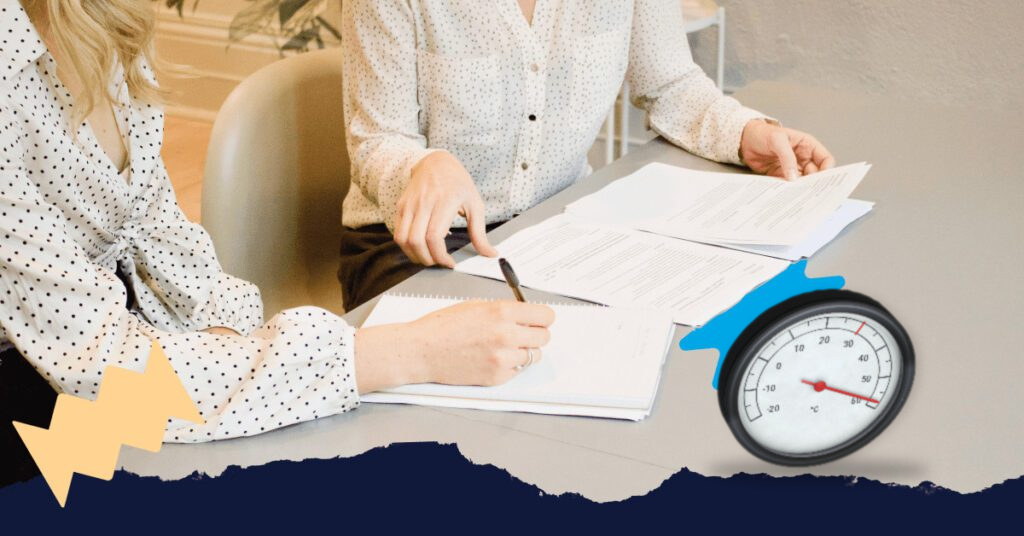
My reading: 57.5,°C
